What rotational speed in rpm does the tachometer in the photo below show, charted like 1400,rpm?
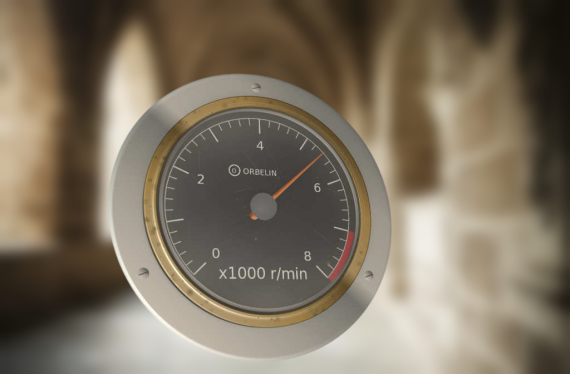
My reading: 5400,rpm
